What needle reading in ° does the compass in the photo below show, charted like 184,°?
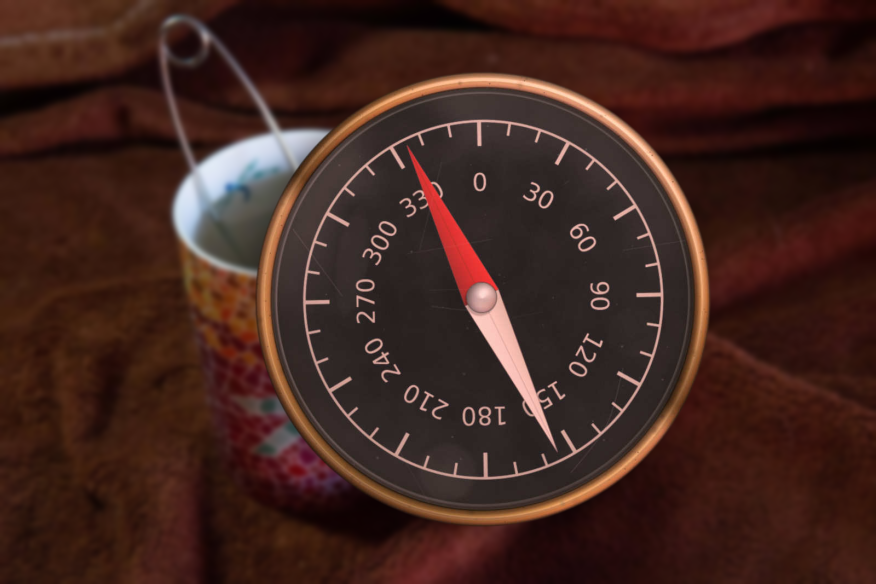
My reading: 335,°
